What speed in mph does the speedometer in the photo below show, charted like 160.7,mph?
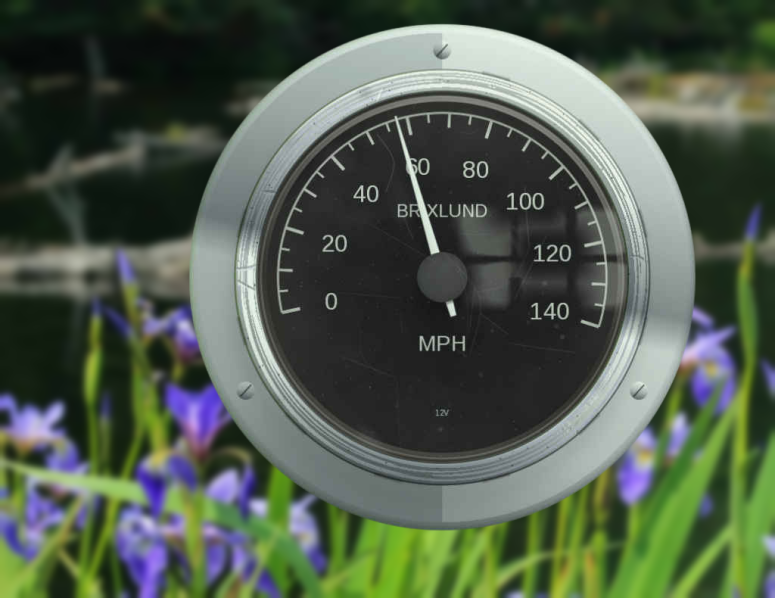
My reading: 57.5,mph
